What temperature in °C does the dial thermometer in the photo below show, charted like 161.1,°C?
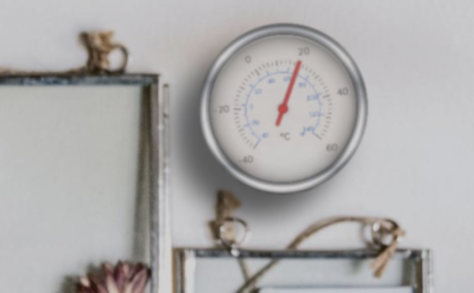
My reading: 20,°C
